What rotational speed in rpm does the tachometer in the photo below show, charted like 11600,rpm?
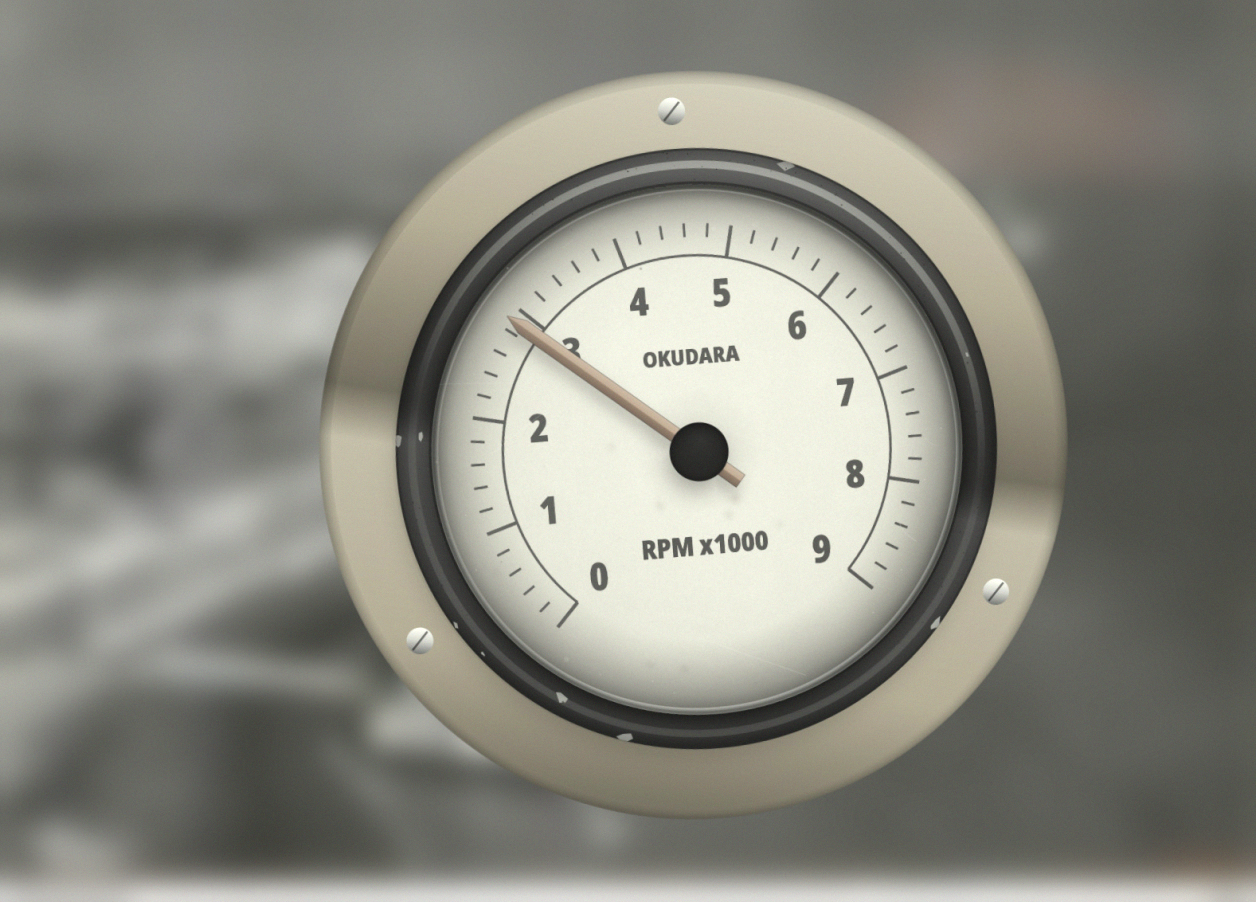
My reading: 2900,rpm
